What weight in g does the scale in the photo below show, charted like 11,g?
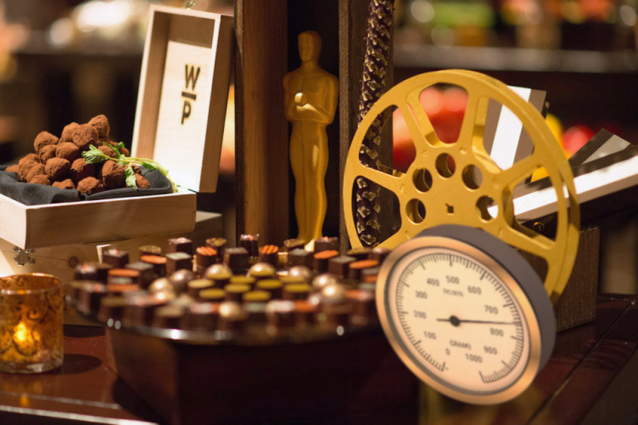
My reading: 750,g
